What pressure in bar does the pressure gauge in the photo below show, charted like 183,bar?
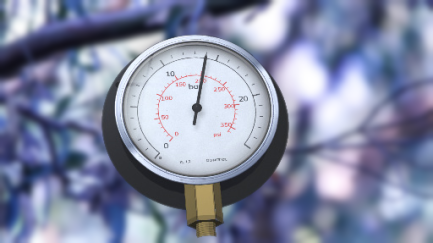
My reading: 14,bar
